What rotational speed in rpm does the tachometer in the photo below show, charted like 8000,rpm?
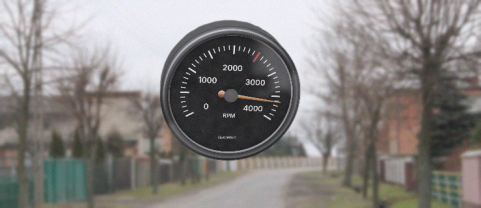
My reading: 3600,rpm
